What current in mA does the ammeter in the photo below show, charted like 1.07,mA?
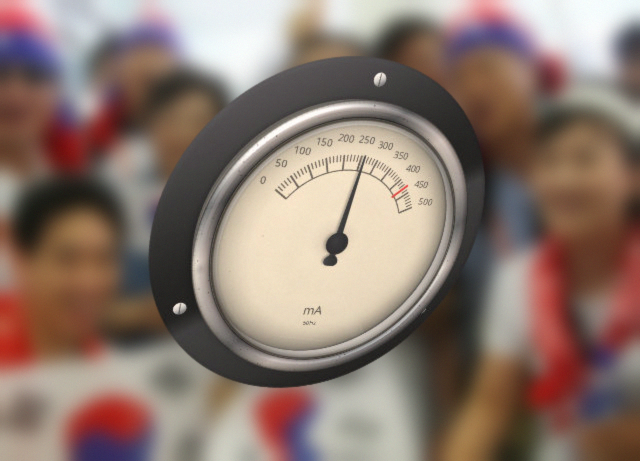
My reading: 250,mA
